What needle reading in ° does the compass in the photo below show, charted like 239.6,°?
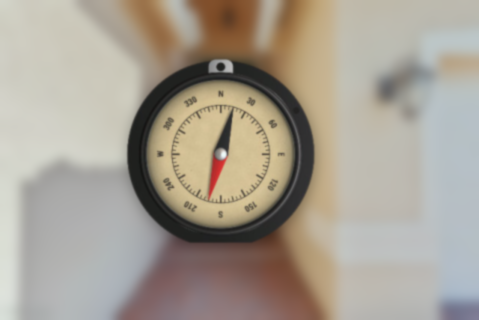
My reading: 195,°
